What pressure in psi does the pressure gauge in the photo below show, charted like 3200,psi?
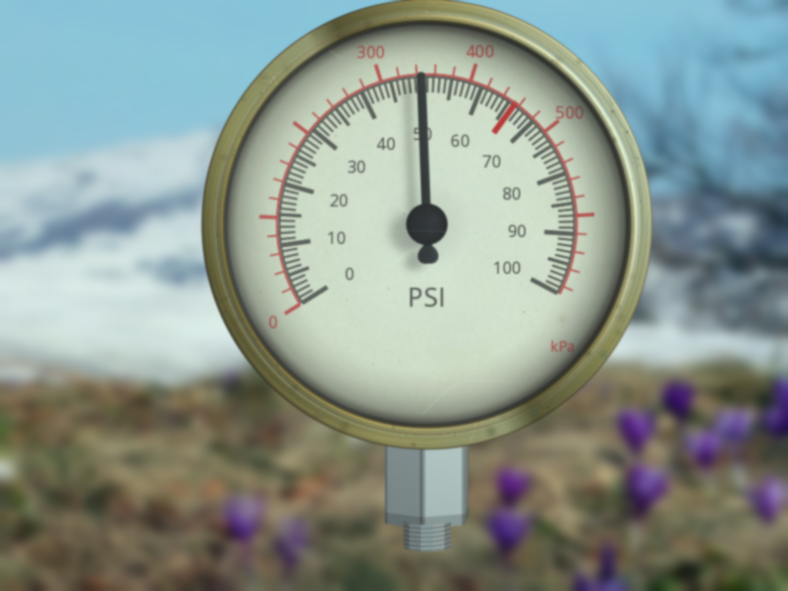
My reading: 50,psi
